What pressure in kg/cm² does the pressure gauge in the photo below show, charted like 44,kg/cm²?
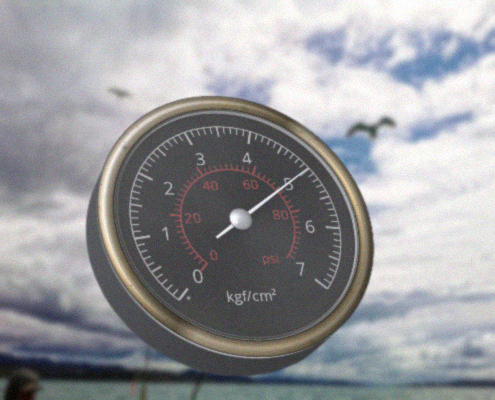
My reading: 5,kg/cm²
